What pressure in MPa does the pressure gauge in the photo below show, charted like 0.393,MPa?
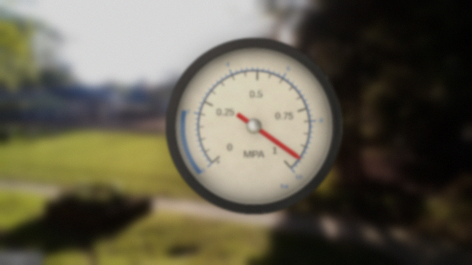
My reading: 0.95,MPa
